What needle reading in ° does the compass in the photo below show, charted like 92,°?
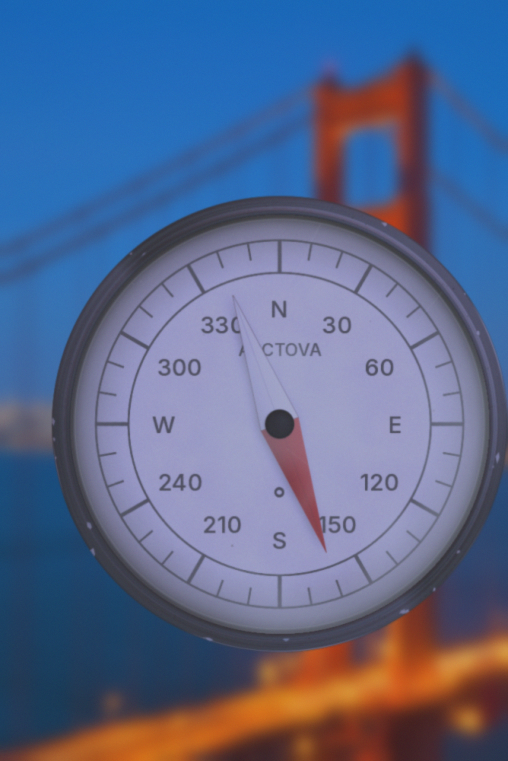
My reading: 160,°
